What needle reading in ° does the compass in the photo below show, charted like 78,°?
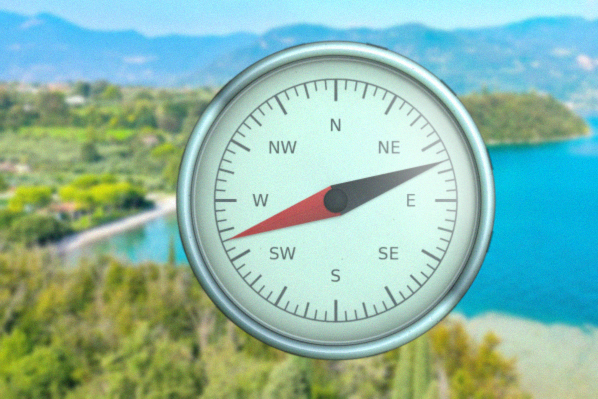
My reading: 250,°
